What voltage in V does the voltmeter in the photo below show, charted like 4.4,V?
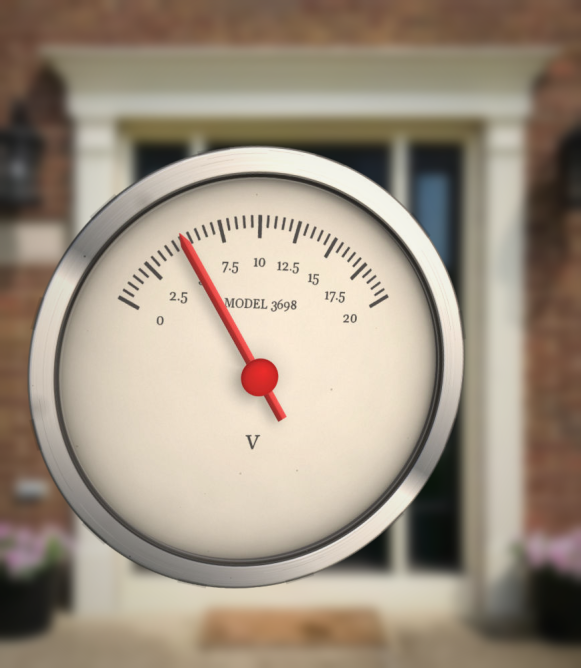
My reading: 5,V
